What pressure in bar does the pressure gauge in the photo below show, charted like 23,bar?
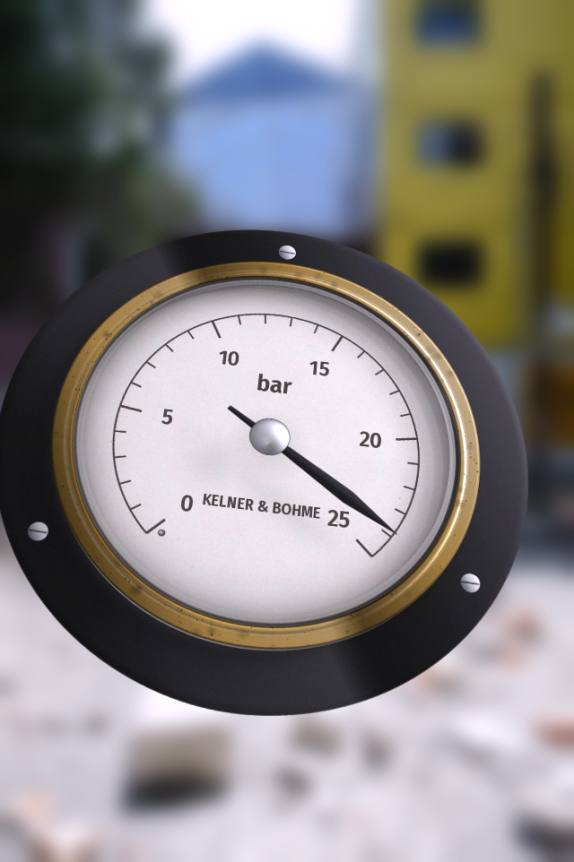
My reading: 24,bar
